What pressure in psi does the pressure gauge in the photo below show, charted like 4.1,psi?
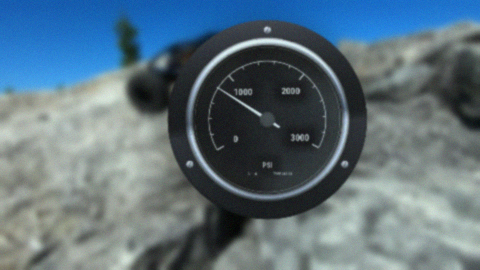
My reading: 800,psi
